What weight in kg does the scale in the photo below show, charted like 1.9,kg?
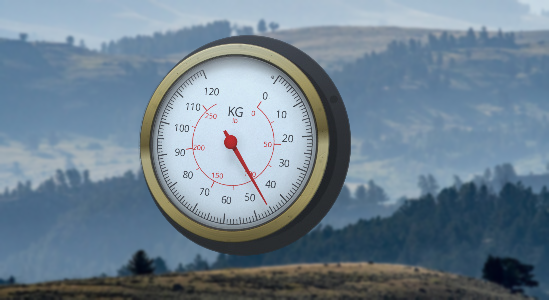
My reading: 45,kg
